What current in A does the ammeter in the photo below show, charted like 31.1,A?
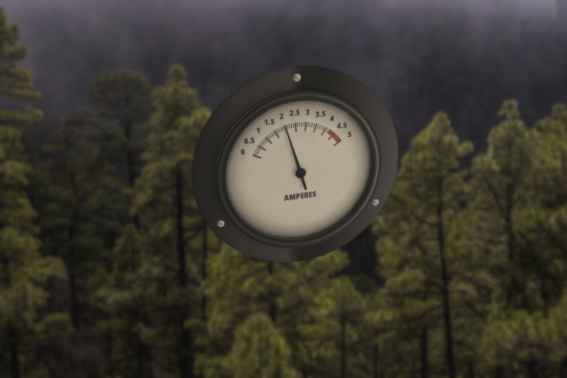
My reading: 2,A
